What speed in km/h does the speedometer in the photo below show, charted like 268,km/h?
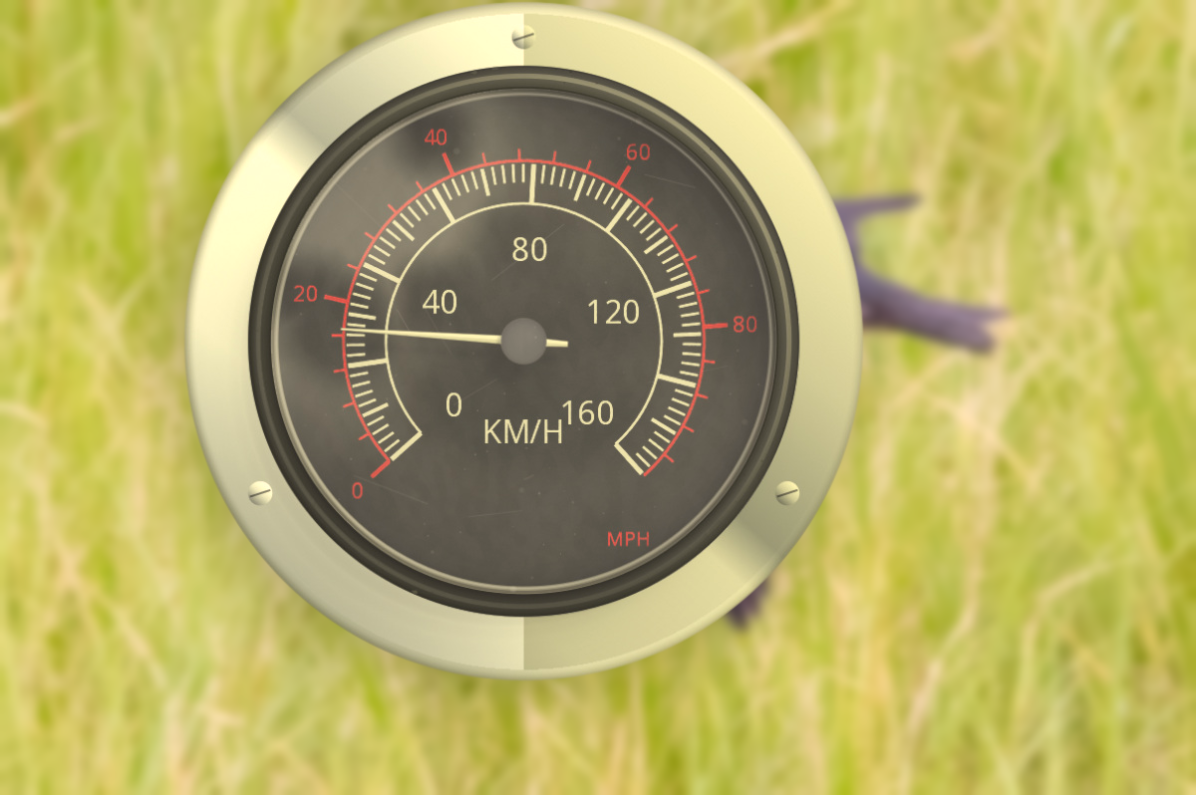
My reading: 27,km/h
